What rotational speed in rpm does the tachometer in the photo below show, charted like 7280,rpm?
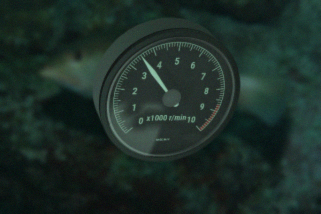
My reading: 3500,rpm
